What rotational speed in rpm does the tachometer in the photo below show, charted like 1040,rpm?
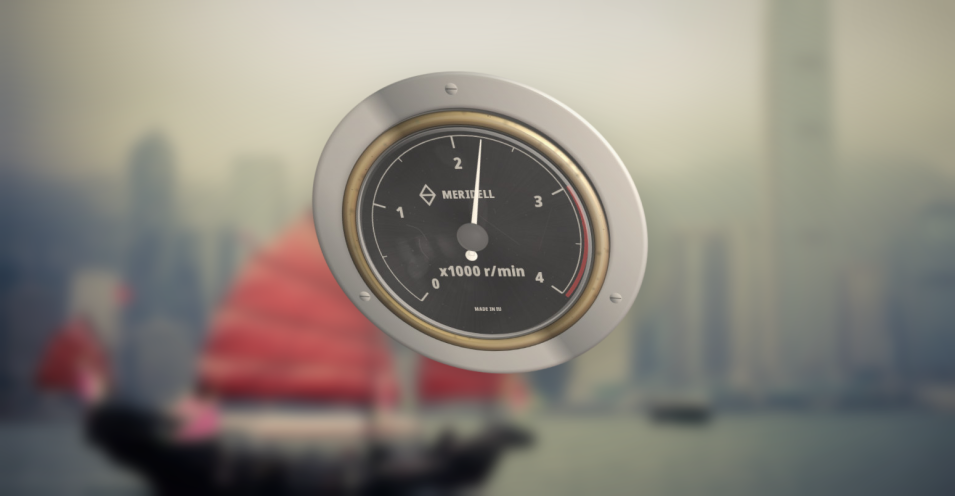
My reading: 2250,rpm
